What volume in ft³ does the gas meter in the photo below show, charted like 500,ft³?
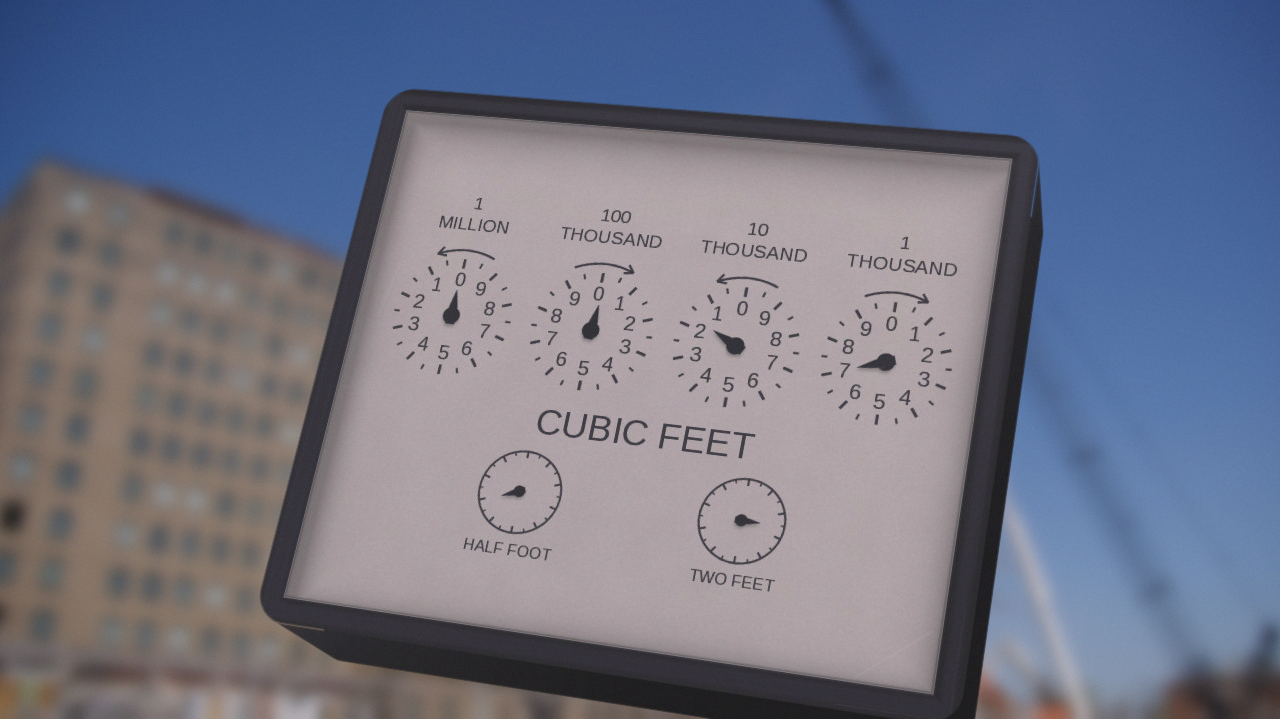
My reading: 1700,ft³
